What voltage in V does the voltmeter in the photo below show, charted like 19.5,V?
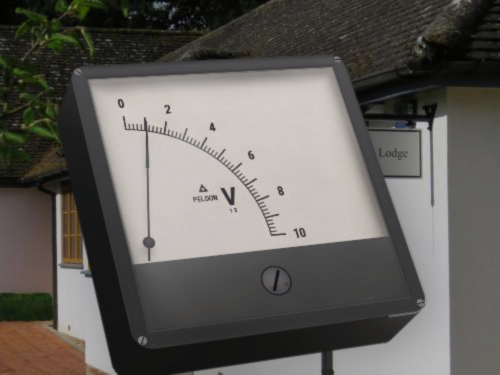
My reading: 1,V
